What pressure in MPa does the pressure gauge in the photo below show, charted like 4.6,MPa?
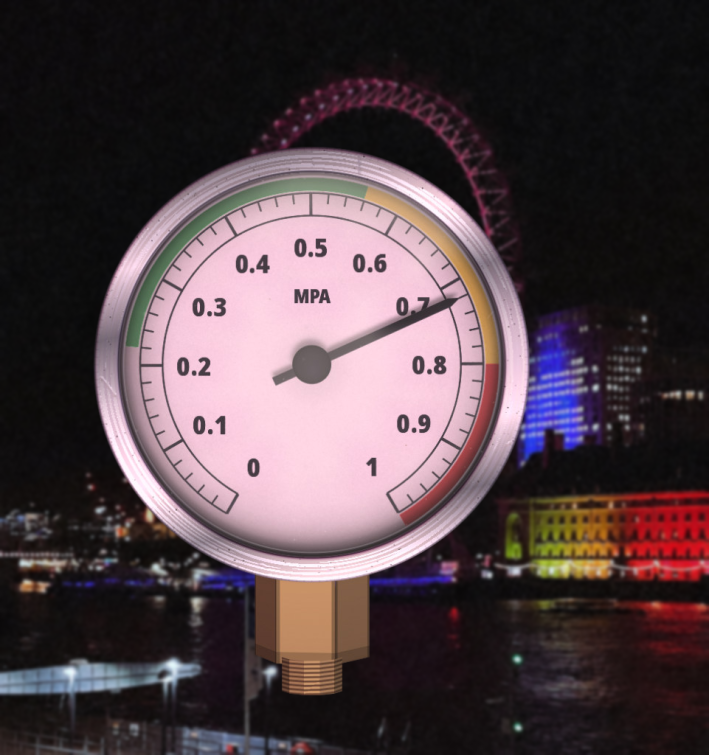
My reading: 0.72,MPa
